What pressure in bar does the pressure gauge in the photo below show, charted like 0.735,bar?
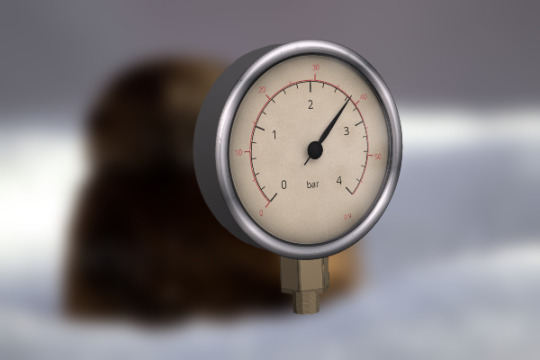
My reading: 2.6,bar
